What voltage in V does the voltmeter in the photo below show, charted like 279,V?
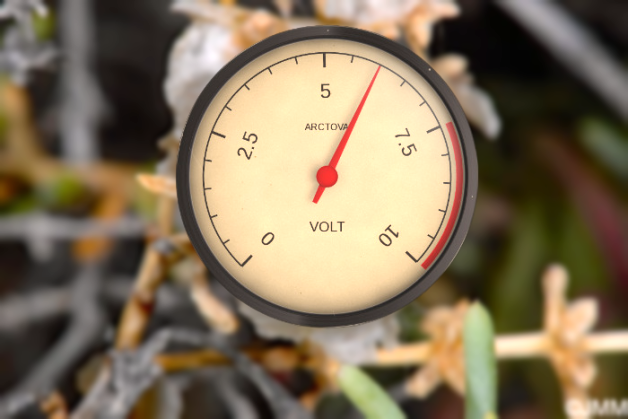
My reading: 6,V
